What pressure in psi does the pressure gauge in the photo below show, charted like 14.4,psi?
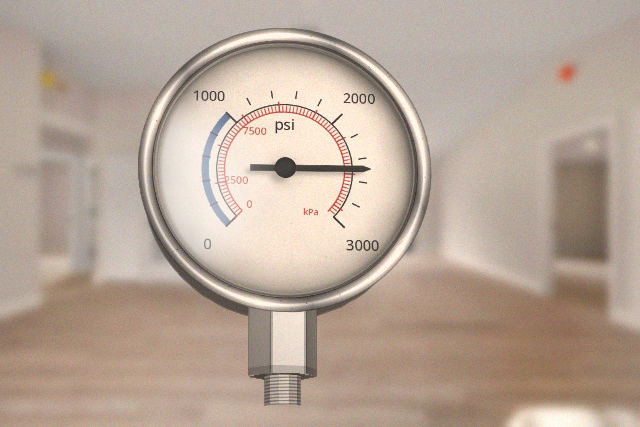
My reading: 2500,psi
